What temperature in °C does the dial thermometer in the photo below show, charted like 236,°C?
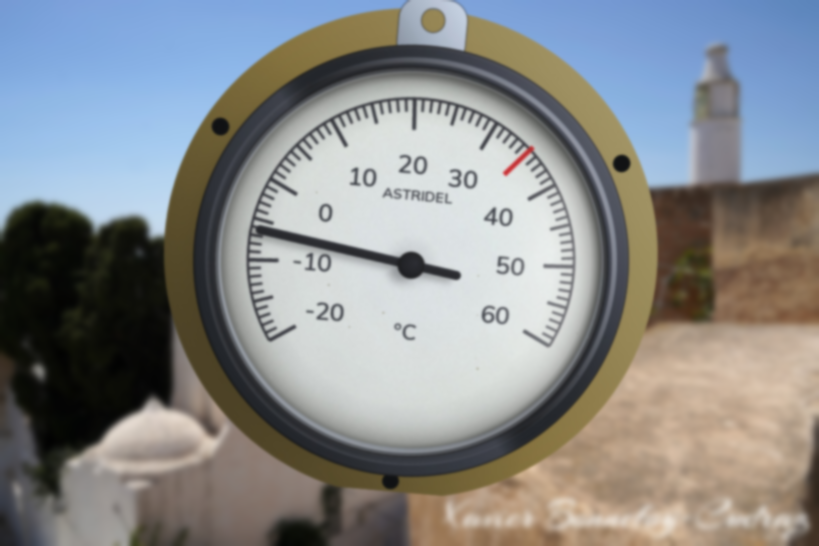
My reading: -6,°C
